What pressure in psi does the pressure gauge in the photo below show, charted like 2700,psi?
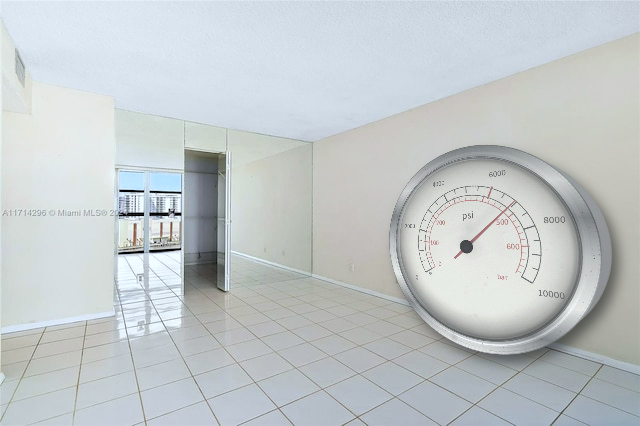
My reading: 7000,psi
